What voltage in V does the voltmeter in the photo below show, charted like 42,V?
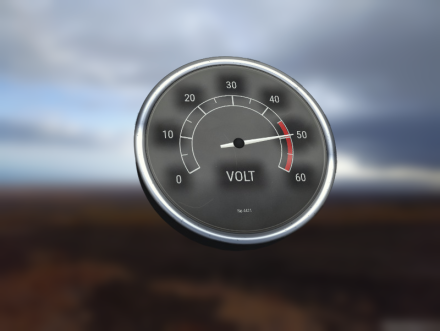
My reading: 50,V
